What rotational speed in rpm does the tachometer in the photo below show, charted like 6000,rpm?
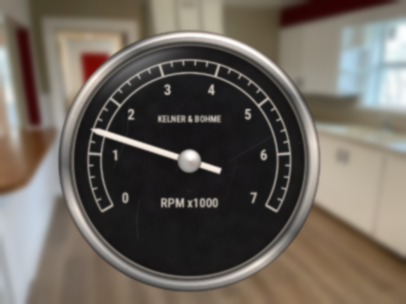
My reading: 1400,rpm
